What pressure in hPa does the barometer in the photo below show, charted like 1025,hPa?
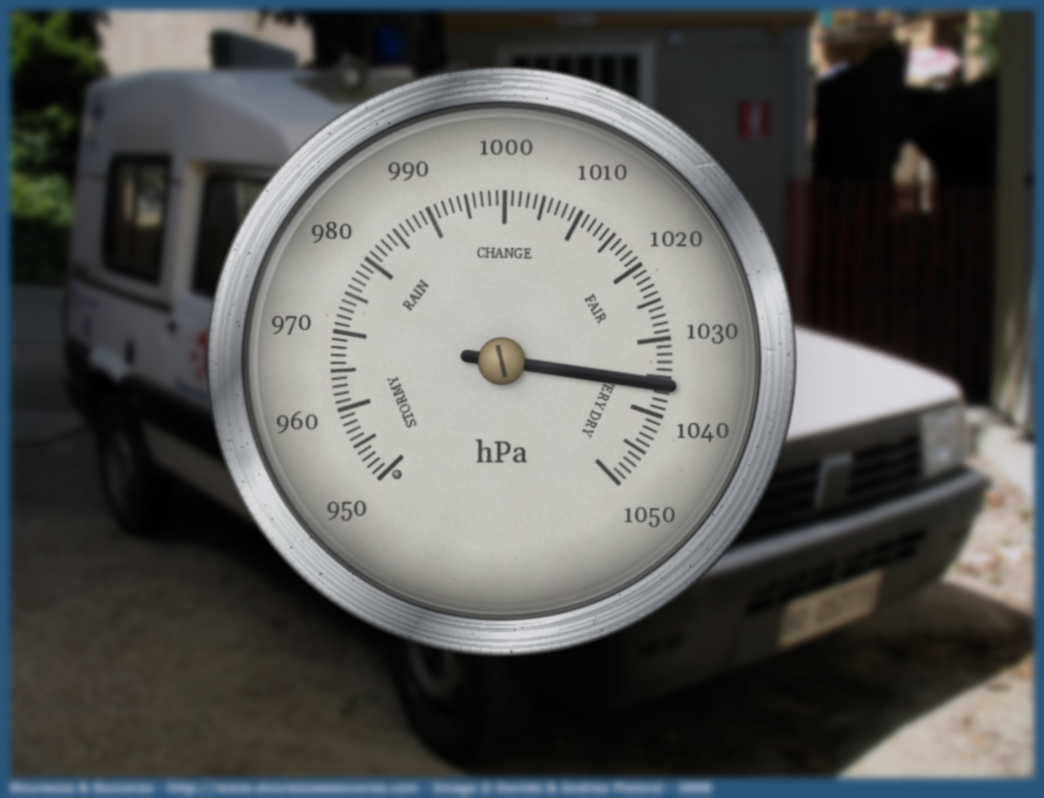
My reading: 1036,hPa
